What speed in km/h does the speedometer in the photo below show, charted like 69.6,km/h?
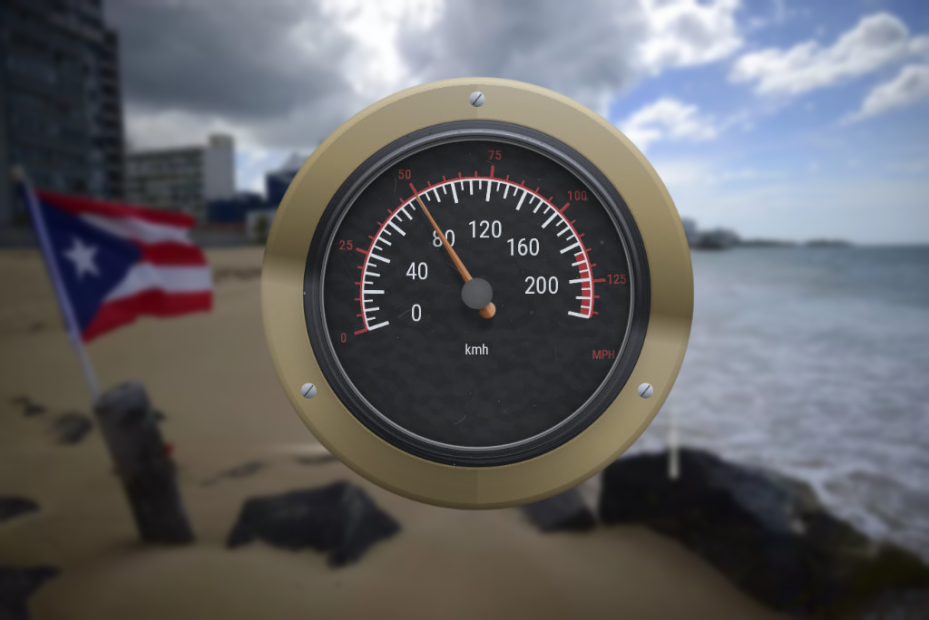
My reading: 80,km/h
